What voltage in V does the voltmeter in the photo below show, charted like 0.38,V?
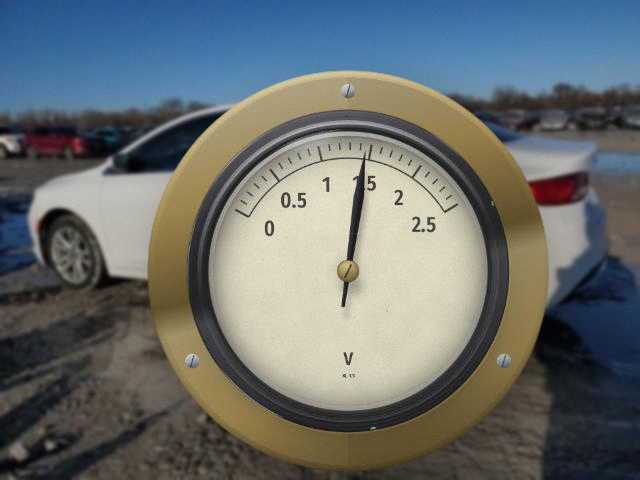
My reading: 1.45,V
